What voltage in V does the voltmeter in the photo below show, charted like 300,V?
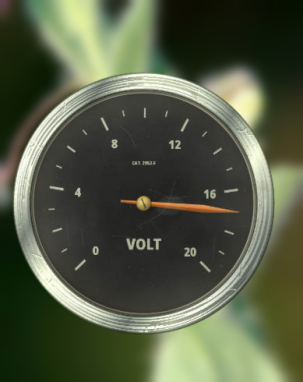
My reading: 17,V
